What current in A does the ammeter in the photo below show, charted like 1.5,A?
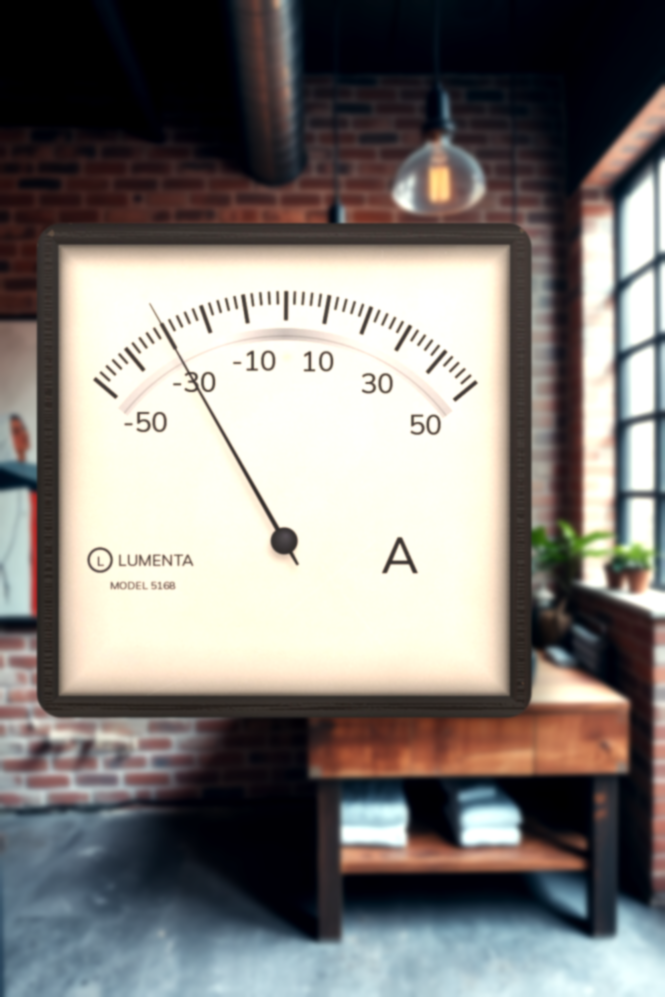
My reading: -30,A
